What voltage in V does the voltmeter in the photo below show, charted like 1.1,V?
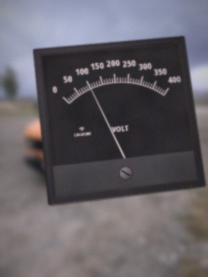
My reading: 100,V
